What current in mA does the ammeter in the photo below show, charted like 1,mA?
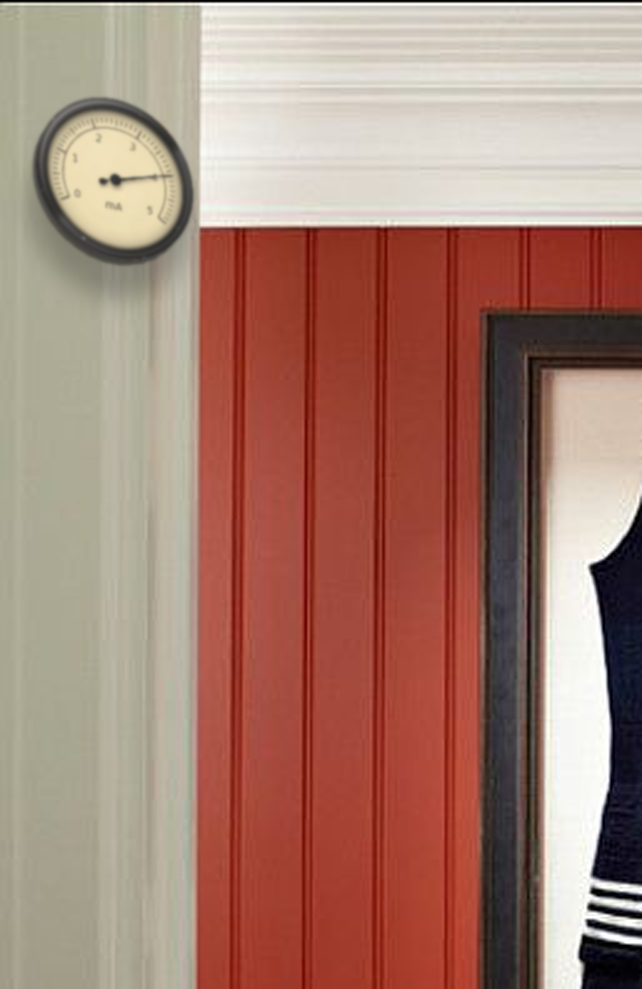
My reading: 4,mA
